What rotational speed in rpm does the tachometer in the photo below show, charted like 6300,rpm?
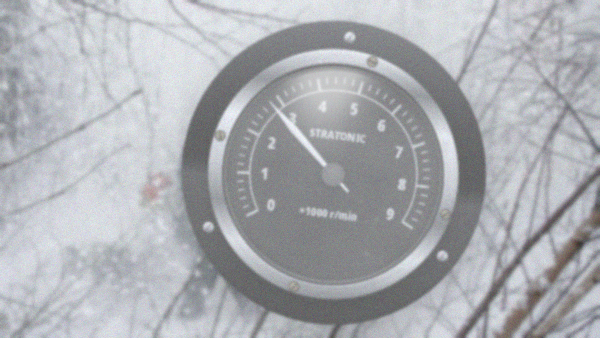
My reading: 2800,rpm
